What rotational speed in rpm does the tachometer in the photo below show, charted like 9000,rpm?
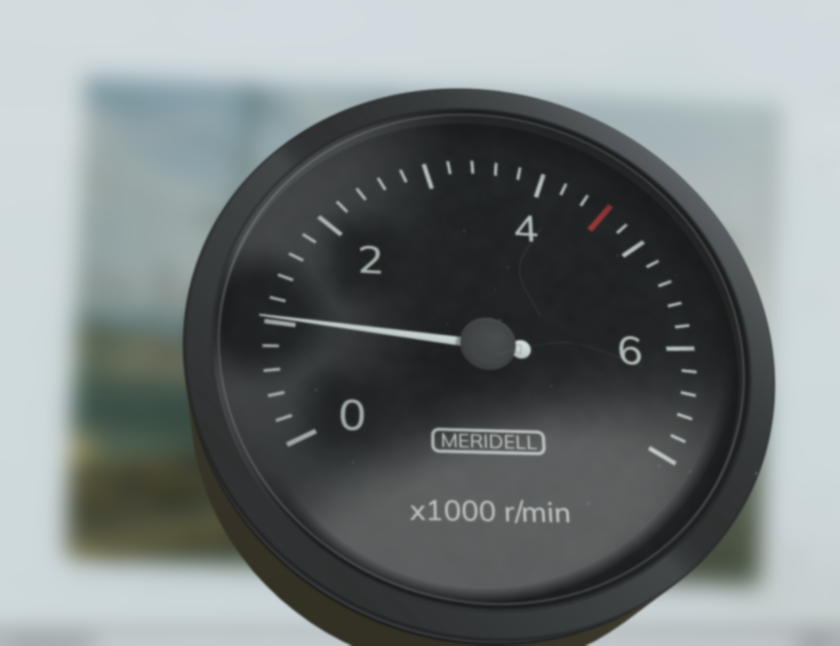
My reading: 1000,rpm
